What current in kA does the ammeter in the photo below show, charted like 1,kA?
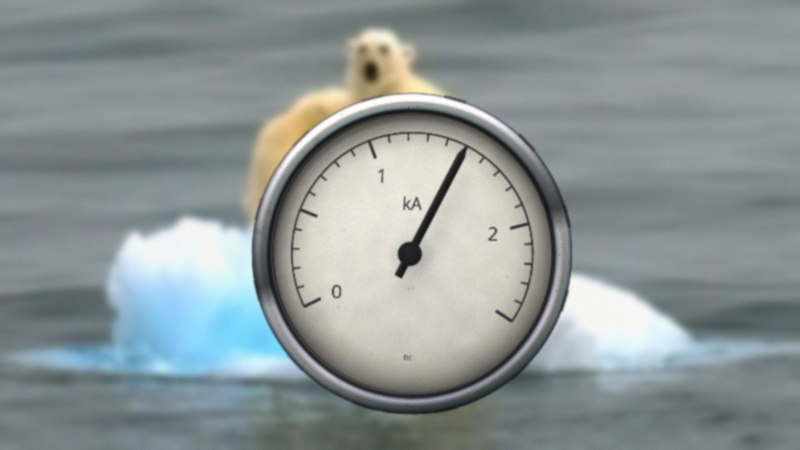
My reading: 1.5,kA
